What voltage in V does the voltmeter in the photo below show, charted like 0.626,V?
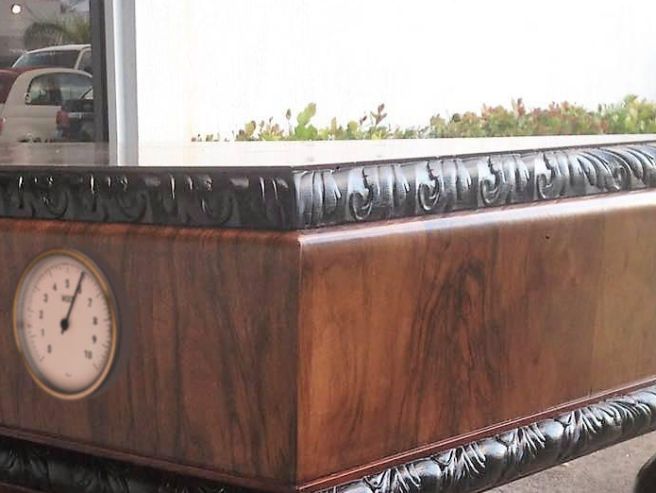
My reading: 6,V
